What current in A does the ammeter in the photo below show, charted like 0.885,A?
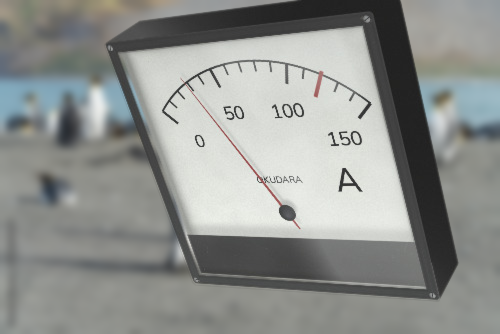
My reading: 30,A
